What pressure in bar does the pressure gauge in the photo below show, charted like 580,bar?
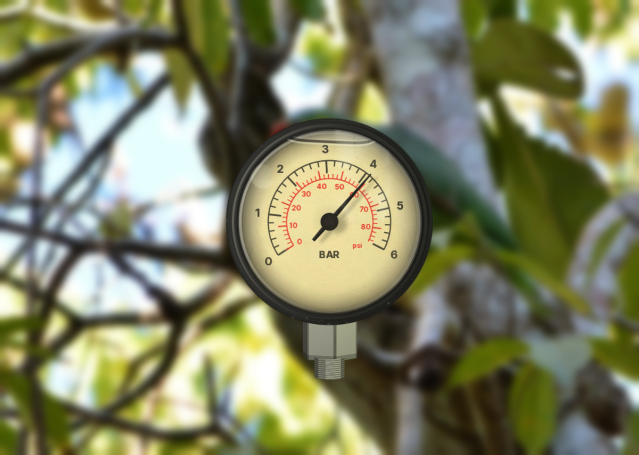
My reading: 4.1,bar
